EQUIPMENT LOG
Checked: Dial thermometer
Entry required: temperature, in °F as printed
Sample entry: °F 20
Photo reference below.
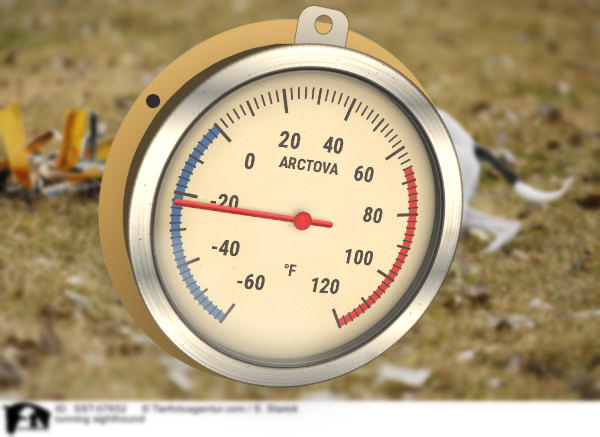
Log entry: °F -22
